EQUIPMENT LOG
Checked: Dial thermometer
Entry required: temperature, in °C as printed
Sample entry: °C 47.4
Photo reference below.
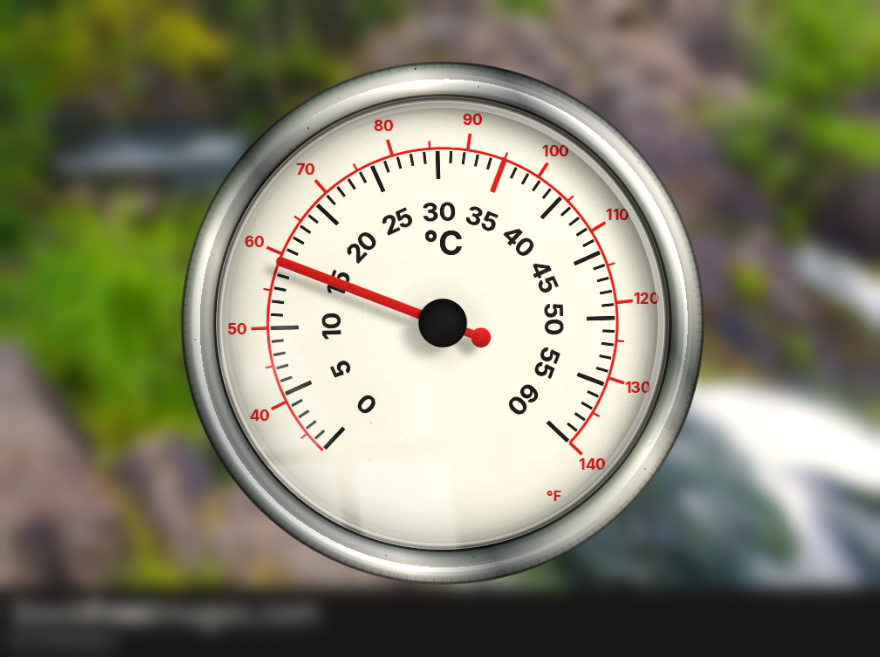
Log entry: °C 15
